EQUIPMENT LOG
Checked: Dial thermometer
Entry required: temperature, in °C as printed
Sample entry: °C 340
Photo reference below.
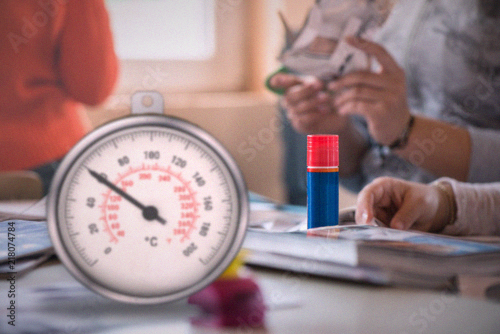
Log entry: °C 60
